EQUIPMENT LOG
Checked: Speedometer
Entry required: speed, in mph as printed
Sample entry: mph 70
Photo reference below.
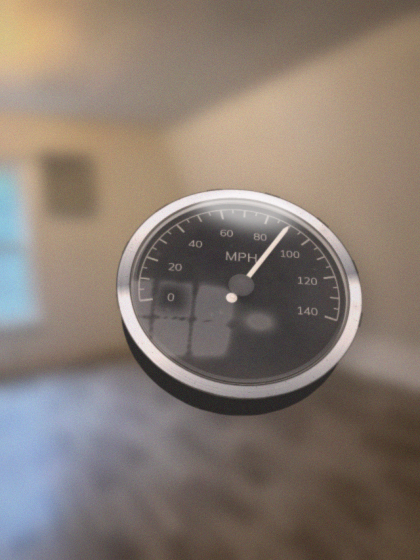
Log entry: mph 90
